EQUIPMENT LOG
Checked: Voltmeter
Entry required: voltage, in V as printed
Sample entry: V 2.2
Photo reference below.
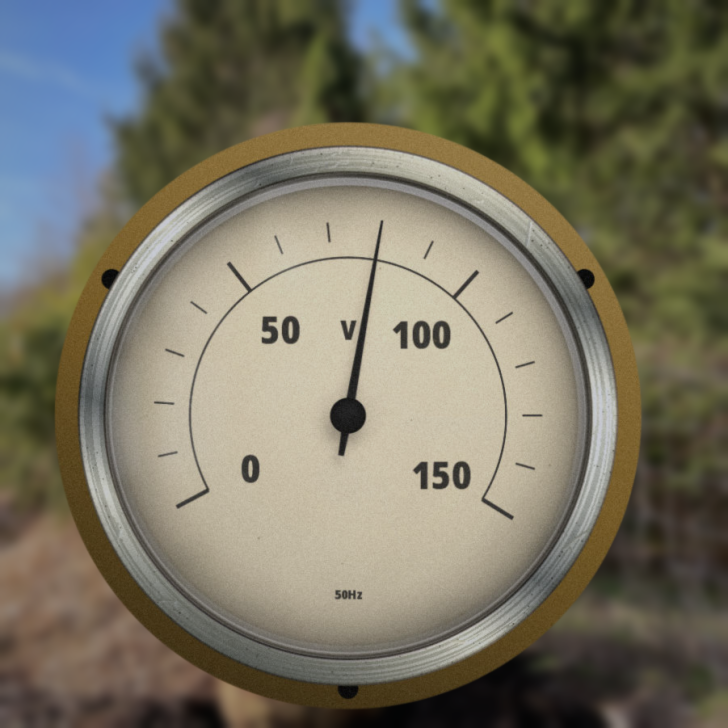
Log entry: V 80
